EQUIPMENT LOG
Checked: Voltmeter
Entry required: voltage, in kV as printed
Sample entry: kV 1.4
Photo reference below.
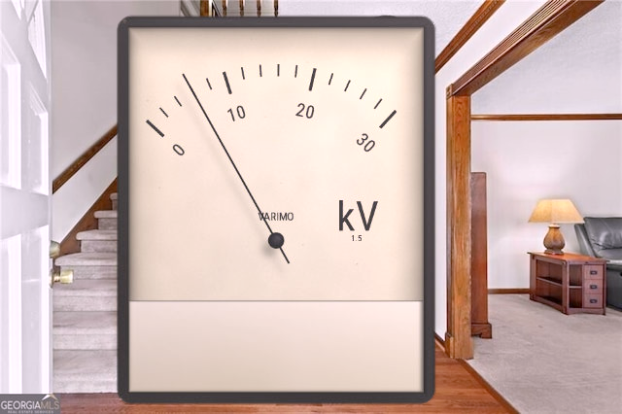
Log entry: kV 6
